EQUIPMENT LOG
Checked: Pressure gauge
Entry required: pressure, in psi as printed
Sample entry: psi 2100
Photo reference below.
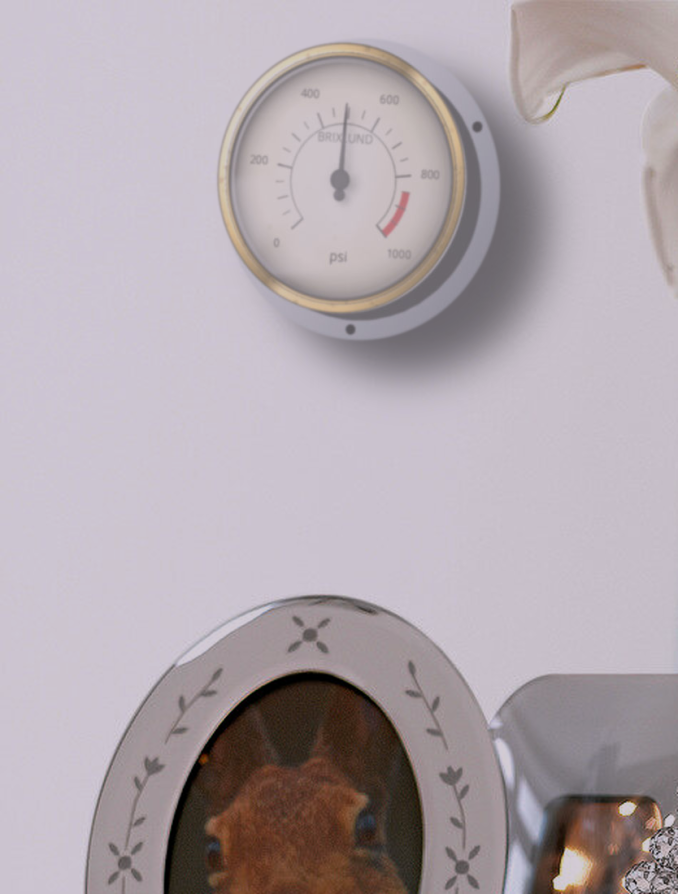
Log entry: psi 500
